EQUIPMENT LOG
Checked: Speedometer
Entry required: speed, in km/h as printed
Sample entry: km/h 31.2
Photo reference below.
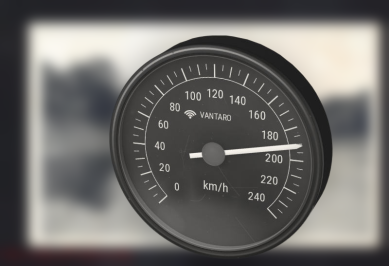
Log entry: km/h 190
